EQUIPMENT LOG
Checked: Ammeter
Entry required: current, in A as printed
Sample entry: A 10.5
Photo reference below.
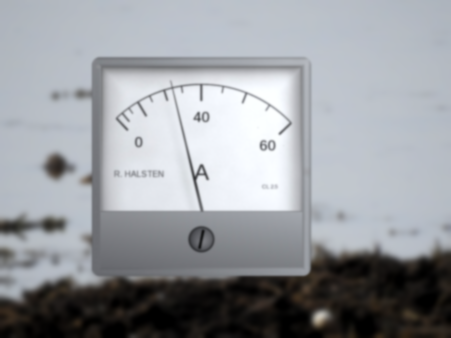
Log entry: A 32.5
